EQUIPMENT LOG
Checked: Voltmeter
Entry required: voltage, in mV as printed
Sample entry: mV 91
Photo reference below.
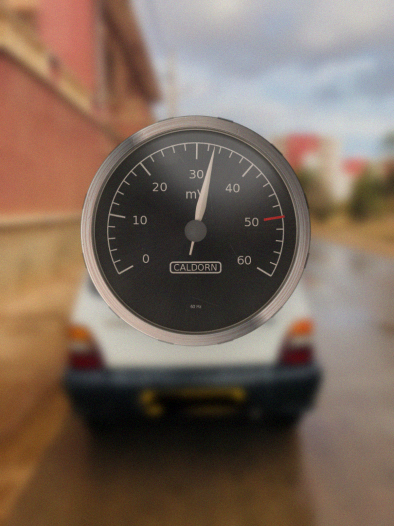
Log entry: mV 33
